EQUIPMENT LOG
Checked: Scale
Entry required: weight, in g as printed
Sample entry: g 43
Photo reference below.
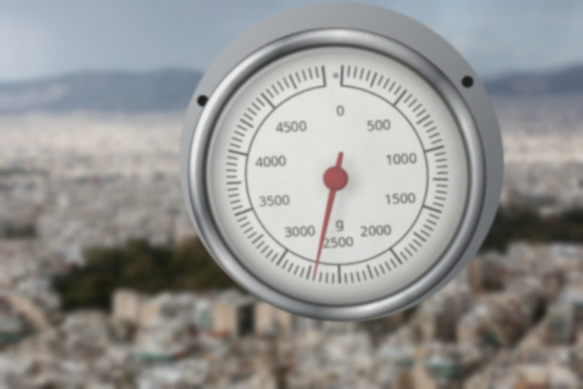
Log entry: g 2700
